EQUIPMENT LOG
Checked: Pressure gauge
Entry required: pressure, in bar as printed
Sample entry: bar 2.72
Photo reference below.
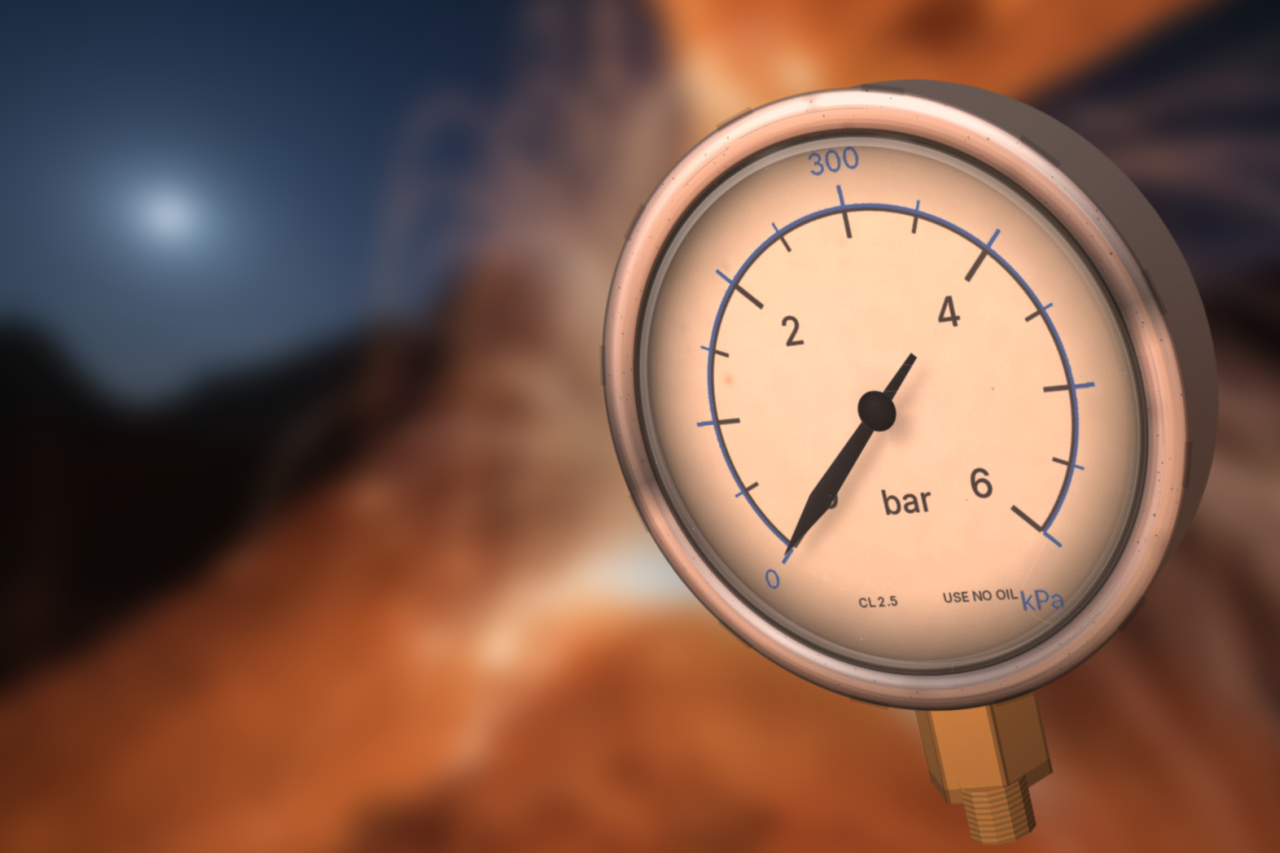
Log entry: bar 0
